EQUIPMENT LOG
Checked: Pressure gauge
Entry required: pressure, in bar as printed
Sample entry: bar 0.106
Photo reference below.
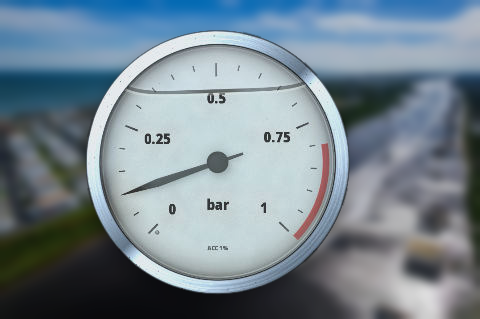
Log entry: bar 0.1
